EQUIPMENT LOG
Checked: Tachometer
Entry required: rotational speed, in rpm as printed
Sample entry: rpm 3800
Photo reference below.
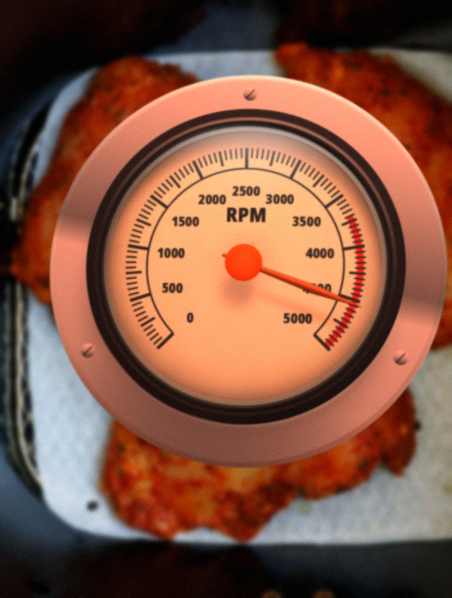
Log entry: rpm 4550
